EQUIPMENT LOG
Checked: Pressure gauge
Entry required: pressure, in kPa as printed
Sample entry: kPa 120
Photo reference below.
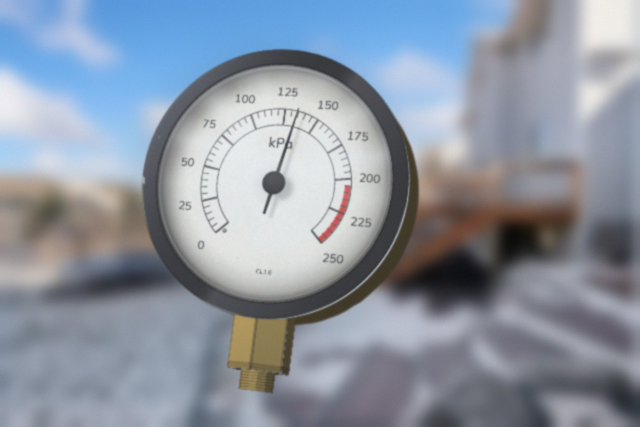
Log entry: kPa 135
